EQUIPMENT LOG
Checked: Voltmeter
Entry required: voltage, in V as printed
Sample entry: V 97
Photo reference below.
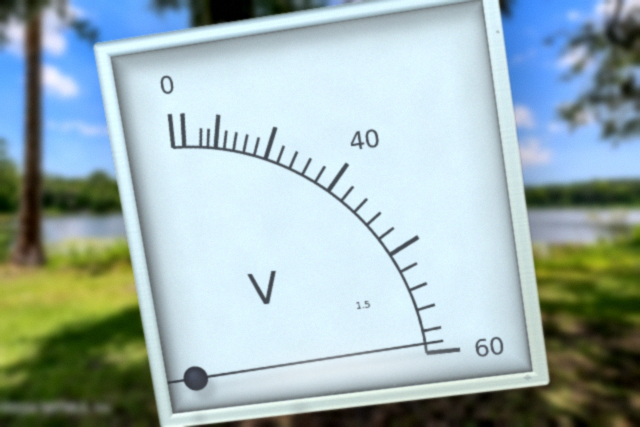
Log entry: V 59
